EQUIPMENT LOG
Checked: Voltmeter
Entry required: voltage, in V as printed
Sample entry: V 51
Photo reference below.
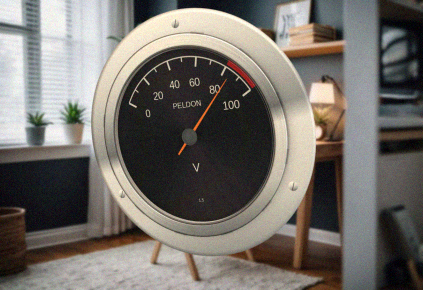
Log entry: V 85
